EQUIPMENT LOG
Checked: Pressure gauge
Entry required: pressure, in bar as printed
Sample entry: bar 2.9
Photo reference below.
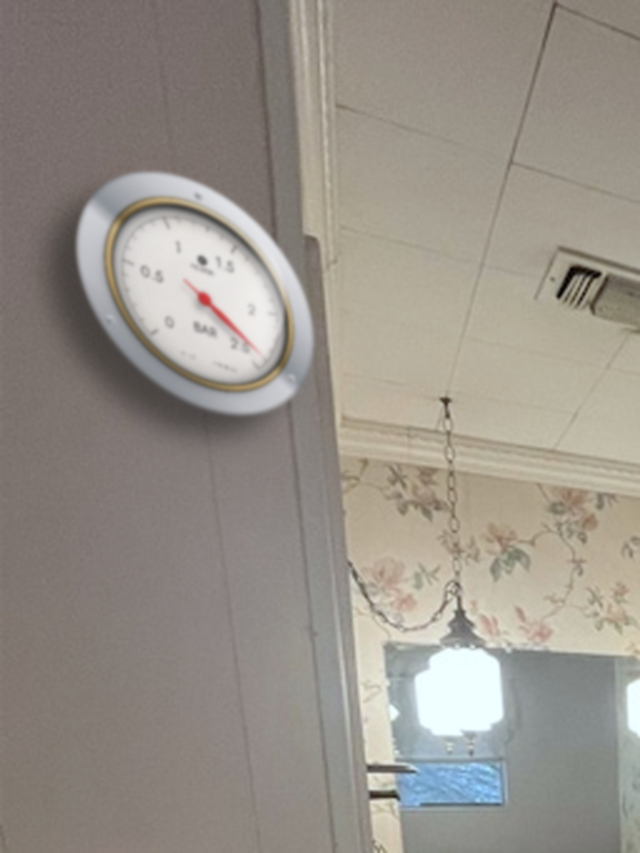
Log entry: bar 2.4
